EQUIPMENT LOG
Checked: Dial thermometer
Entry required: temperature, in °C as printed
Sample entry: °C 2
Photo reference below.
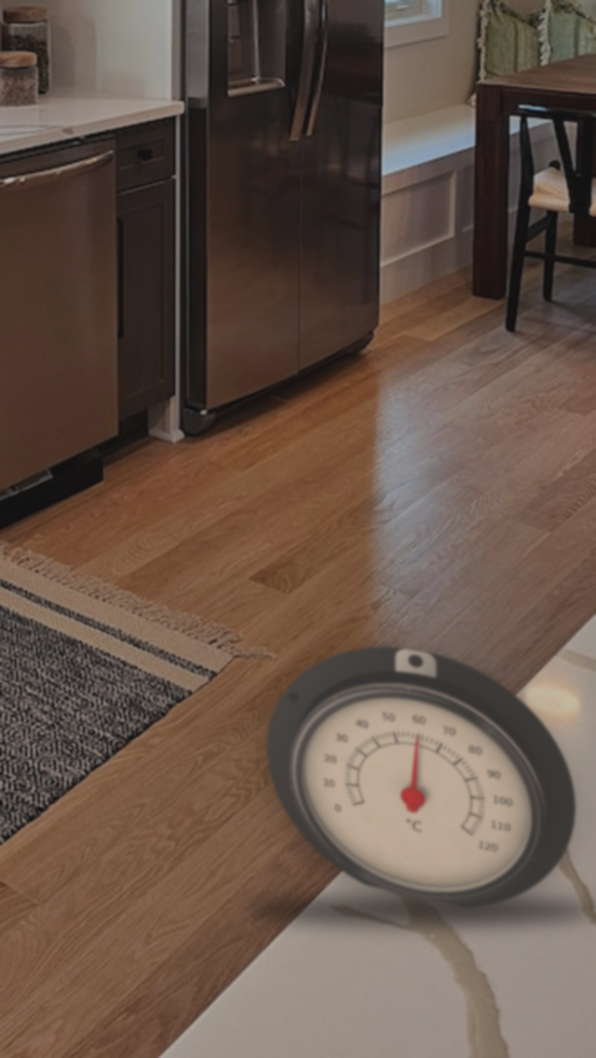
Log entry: °C 60
